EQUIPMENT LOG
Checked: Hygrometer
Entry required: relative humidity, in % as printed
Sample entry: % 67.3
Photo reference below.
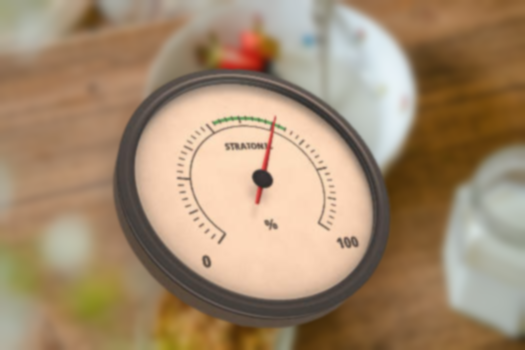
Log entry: % 60
